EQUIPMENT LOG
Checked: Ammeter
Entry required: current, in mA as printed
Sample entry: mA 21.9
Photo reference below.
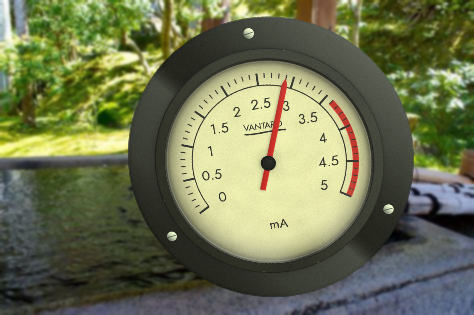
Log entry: mA 2.9
